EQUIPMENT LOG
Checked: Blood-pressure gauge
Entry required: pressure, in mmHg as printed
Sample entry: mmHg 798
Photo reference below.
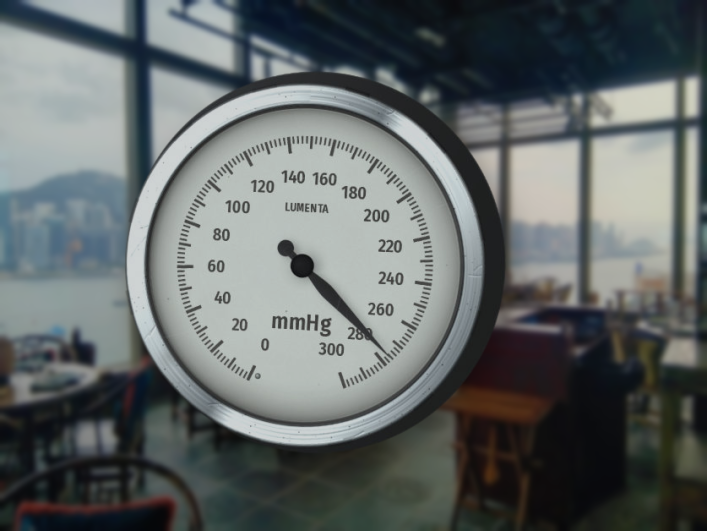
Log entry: mmHg 276
